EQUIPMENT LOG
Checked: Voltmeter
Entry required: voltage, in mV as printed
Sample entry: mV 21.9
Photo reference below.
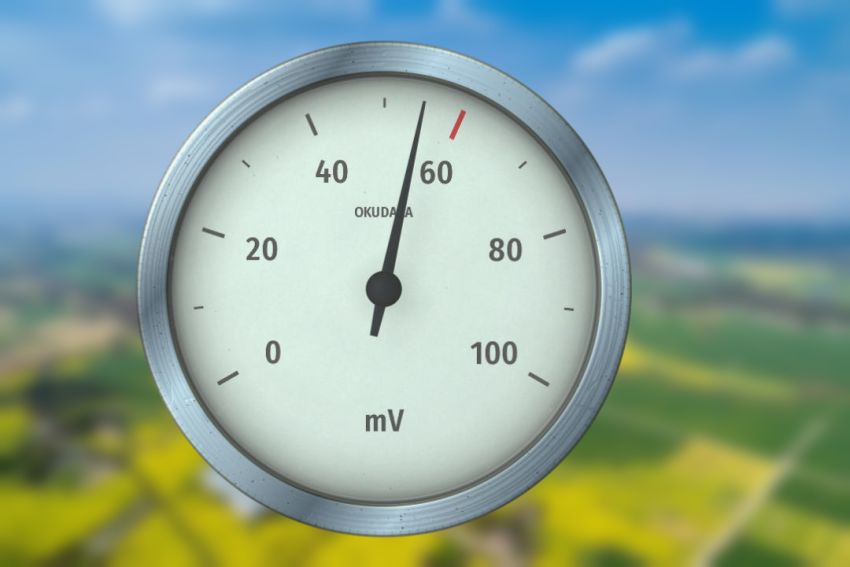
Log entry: mV 55
